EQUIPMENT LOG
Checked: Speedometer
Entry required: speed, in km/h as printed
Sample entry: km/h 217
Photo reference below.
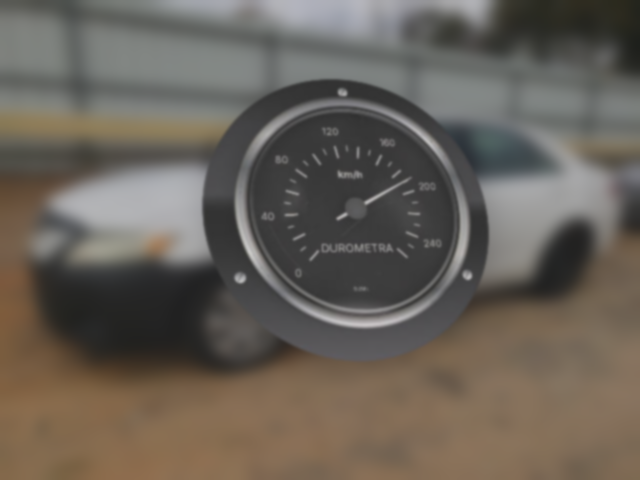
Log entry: km/h 190
